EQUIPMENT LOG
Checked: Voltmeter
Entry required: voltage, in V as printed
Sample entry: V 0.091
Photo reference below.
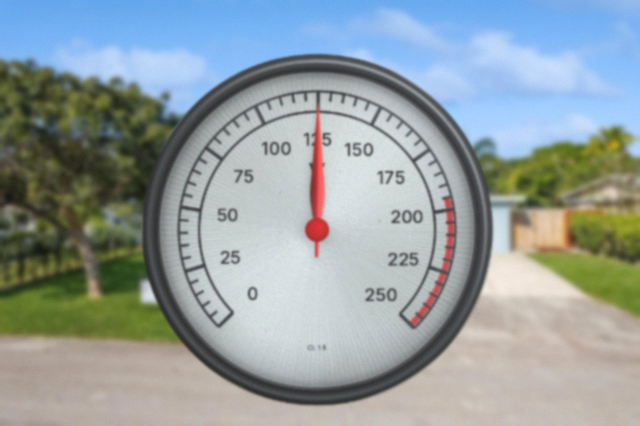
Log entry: V 125
